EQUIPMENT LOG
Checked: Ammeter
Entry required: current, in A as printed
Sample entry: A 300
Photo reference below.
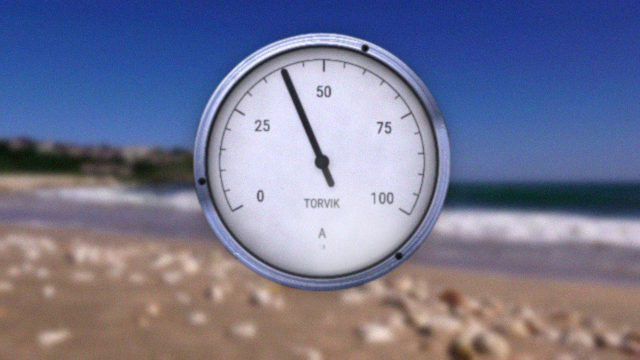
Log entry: A 40
